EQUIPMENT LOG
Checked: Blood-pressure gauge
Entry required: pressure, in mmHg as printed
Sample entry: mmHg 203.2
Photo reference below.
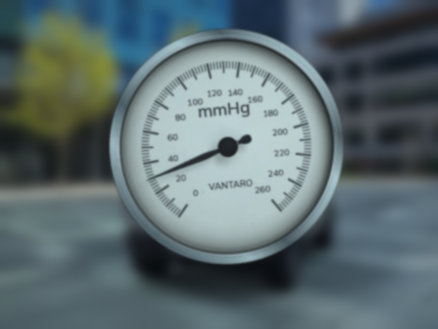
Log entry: mmHg 30
